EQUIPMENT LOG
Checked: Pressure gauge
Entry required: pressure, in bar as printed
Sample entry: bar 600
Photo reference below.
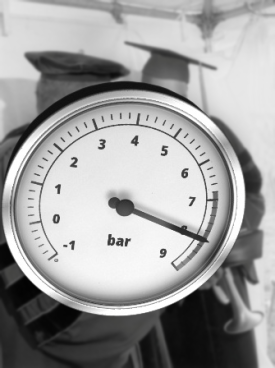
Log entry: bar 8
